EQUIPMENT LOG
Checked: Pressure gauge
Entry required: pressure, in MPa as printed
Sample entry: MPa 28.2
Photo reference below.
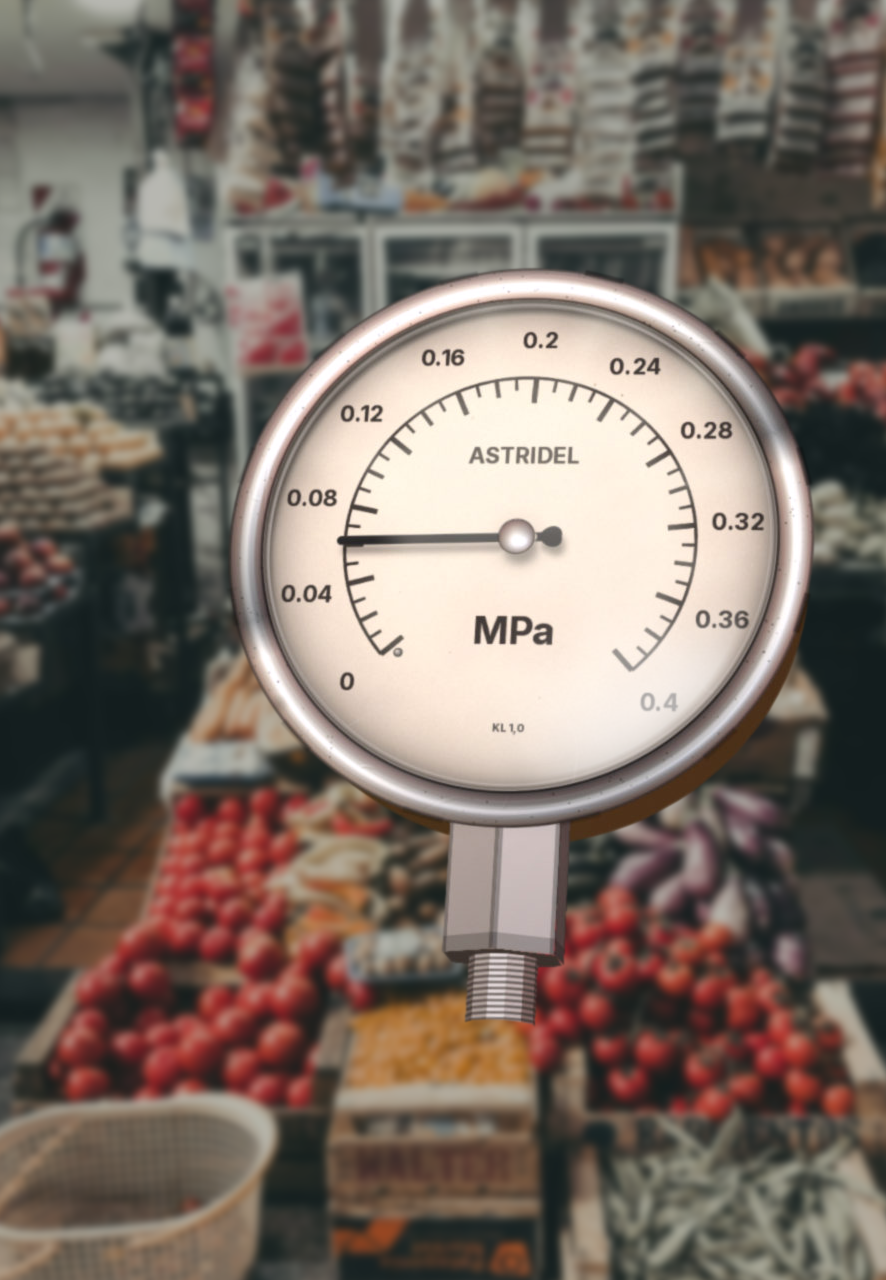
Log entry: MPa 0.06
